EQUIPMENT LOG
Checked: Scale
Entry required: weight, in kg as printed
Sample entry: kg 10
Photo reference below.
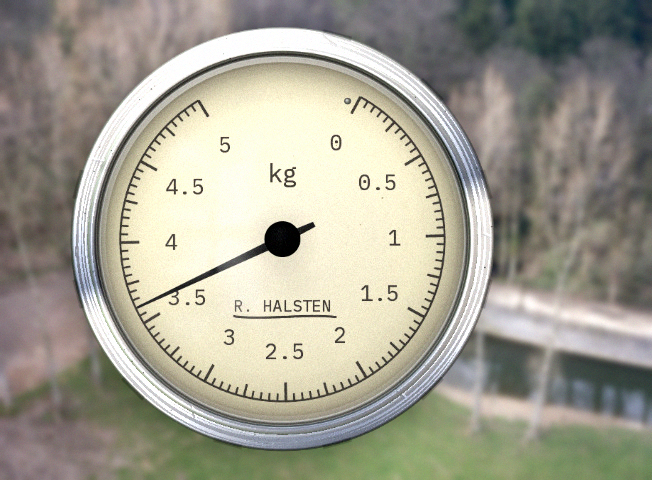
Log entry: kg 3.6
